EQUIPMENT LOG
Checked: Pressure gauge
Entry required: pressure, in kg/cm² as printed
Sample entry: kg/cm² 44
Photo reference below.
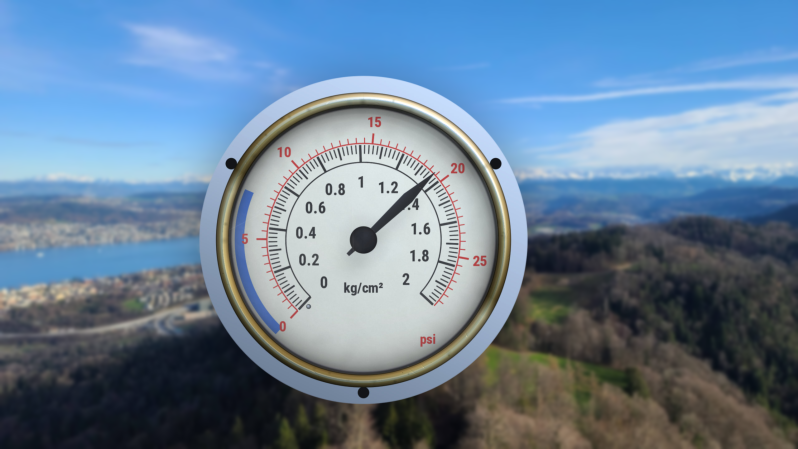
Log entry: kg/cm² 1.36
